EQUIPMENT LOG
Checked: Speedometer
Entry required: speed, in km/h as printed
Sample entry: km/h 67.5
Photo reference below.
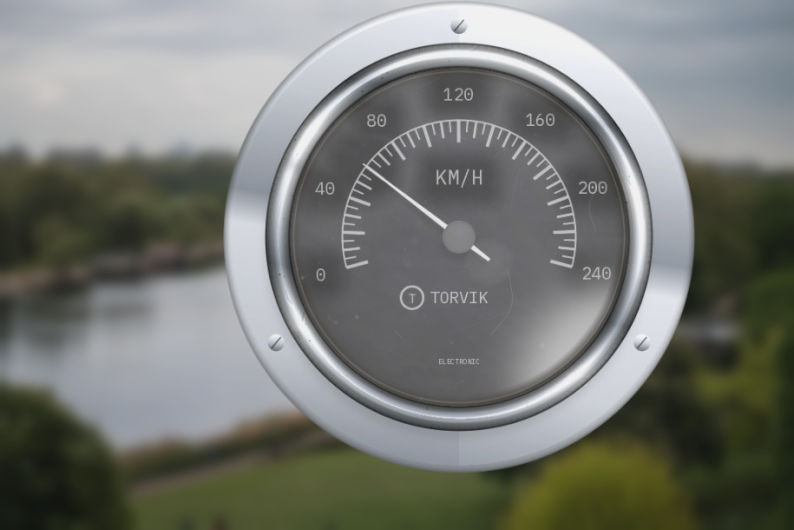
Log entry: km/h 60
